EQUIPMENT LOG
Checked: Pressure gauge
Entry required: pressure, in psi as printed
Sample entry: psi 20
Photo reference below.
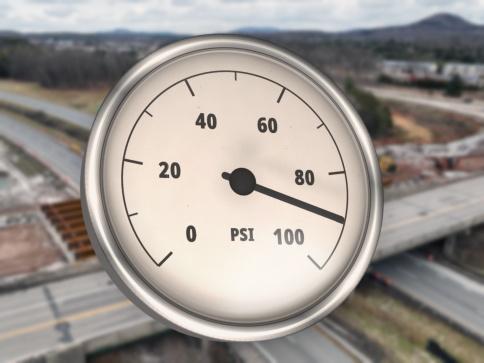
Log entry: psi 90
